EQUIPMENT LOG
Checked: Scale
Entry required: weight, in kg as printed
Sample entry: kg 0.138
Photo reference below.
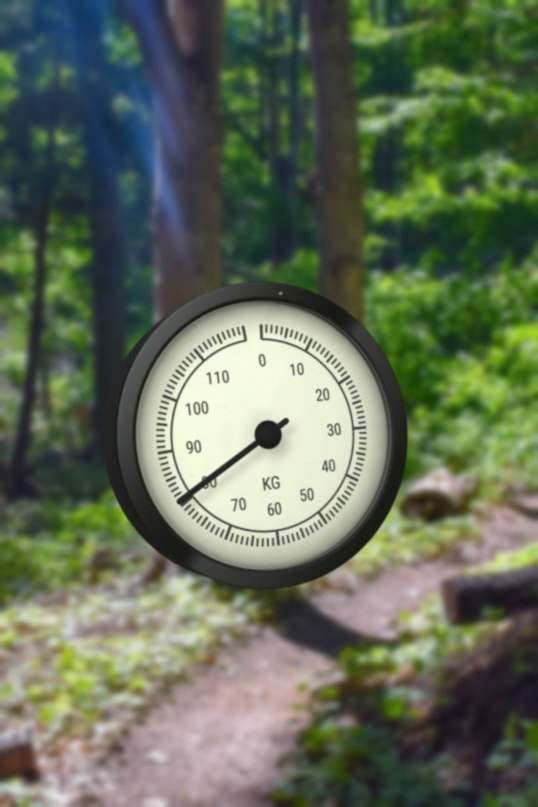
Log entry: kg 81
